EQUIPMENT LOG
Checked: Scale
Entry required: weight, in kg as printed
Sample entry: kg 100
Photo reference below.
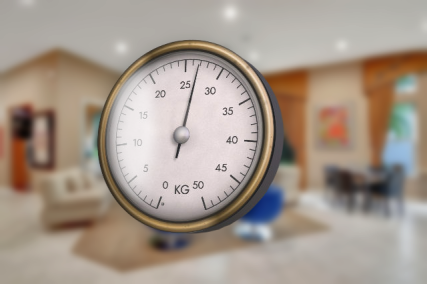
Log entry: kg 27
